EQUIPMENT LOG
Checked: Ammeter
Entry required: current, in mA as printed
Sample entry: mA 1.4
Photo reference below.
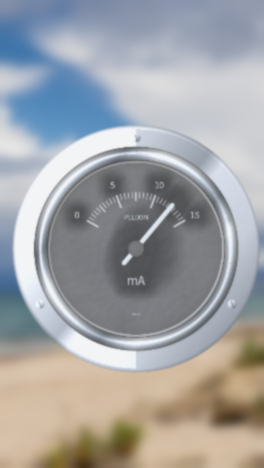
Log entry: mA 12.5
